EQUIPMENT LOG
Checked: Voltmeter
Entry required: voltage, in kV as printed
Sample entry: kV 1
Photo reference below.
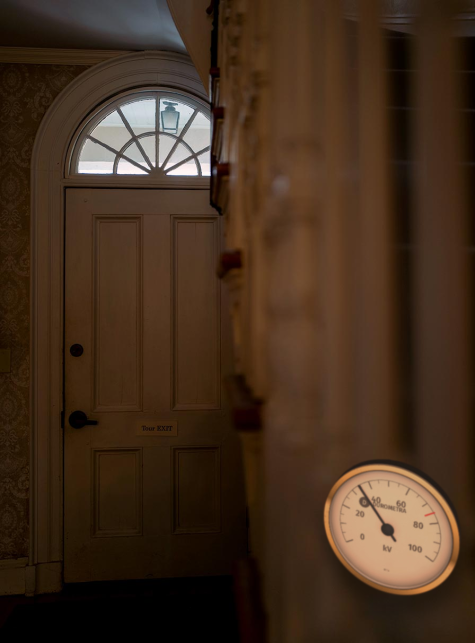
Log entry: kV 35
